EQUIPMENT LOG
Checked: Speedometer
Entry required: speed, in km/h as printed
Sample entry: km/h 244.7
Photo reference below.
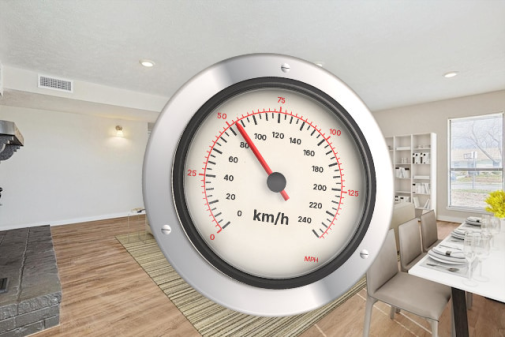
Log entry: km/h 85
